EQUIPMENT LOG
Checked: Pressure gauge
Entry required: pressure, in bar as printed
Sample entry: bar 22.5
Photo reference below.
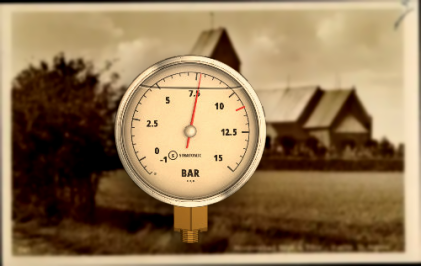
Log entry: bar 7.75
